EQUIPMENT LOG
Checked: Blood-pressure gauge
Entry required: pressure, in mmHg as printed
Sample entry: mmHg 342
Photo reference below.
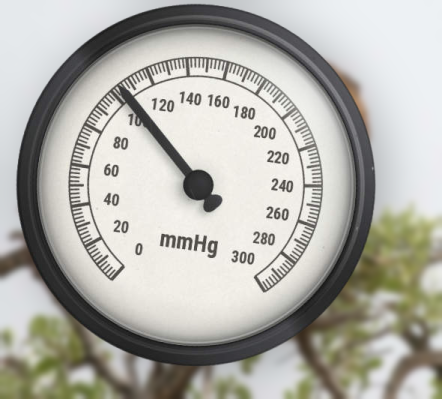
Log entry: mmHg 104
